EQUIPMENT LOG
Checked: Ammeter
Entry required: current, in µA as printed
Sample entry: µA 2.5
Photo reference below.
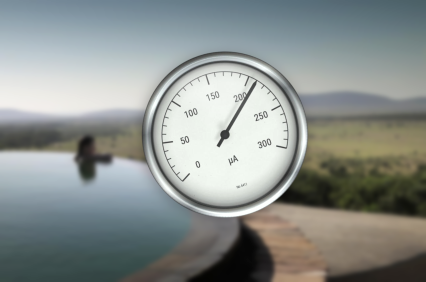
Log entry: µA 210
